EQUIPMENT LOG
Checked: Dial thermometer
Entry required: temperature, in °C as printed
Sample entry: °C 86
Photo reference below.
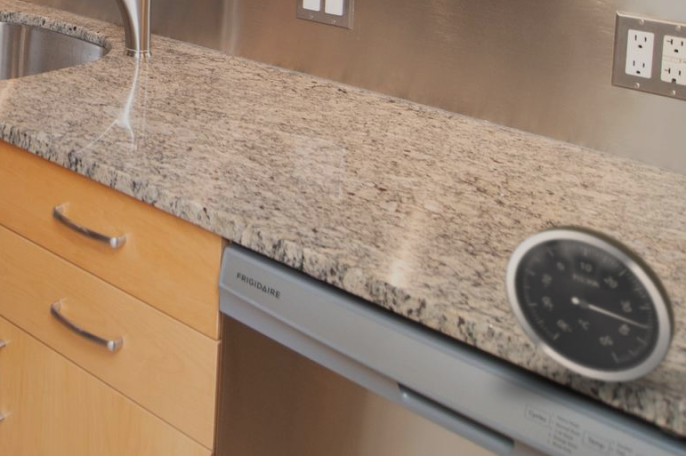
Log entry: °C 35
